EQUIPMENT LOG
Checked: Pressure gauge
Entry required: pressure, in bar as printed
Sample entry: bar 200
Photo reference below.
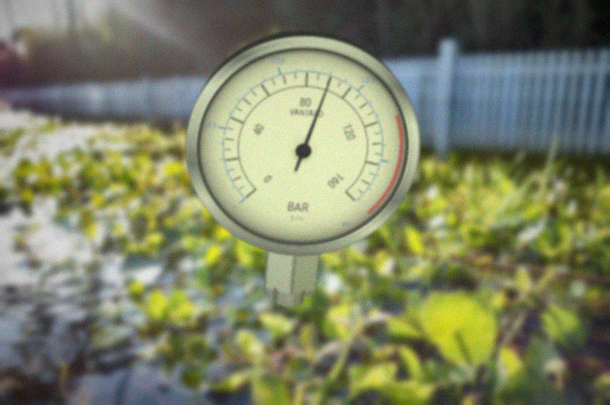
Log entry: bar 90
